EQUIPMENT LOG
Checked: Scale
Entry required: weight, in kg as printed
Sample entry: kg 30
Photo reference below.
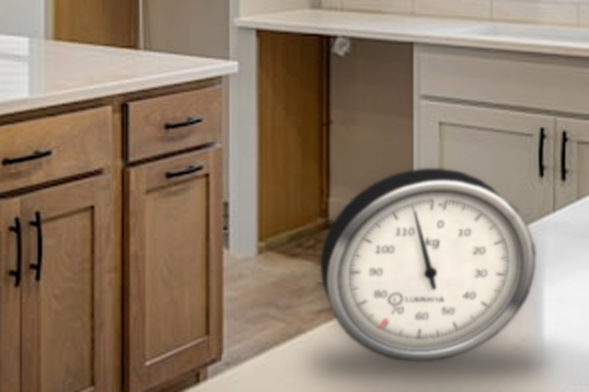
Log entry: kg 115
